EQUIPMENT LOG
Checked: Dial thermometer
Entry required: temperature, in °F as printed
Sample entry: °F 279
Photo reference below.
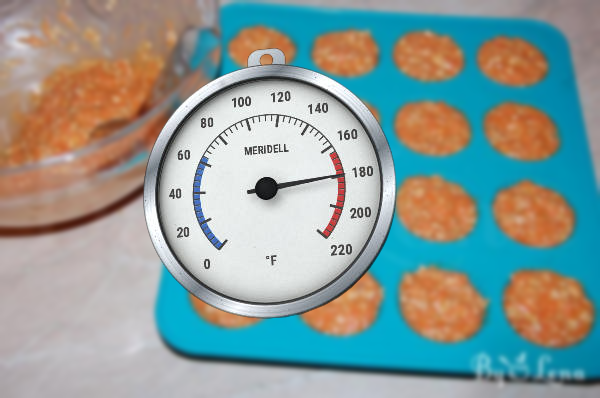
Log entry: °F 180
